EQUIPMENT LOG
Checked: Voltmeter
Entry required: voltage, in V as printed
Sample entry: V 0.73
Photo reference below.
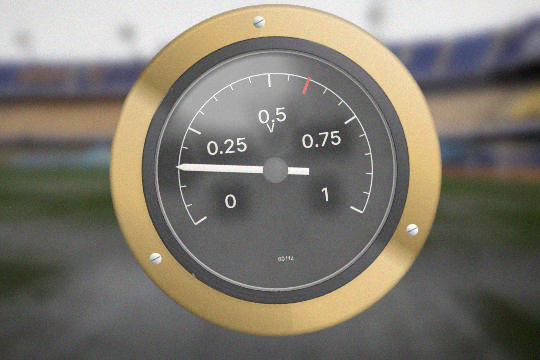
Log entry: V 0.15
